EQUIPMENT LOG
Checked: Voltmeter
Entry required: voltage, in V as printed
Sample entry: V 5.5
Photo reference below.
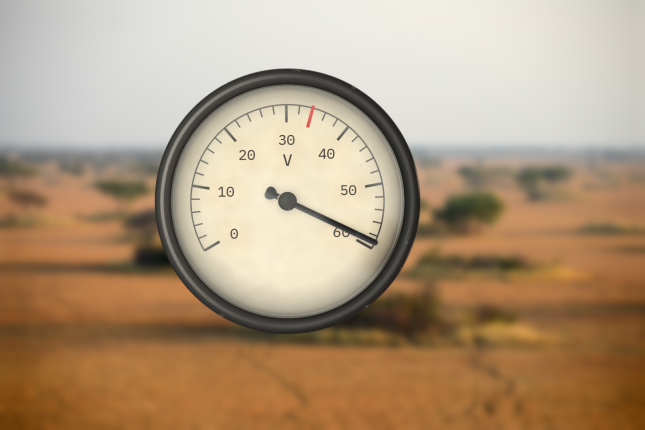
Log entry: V 59
